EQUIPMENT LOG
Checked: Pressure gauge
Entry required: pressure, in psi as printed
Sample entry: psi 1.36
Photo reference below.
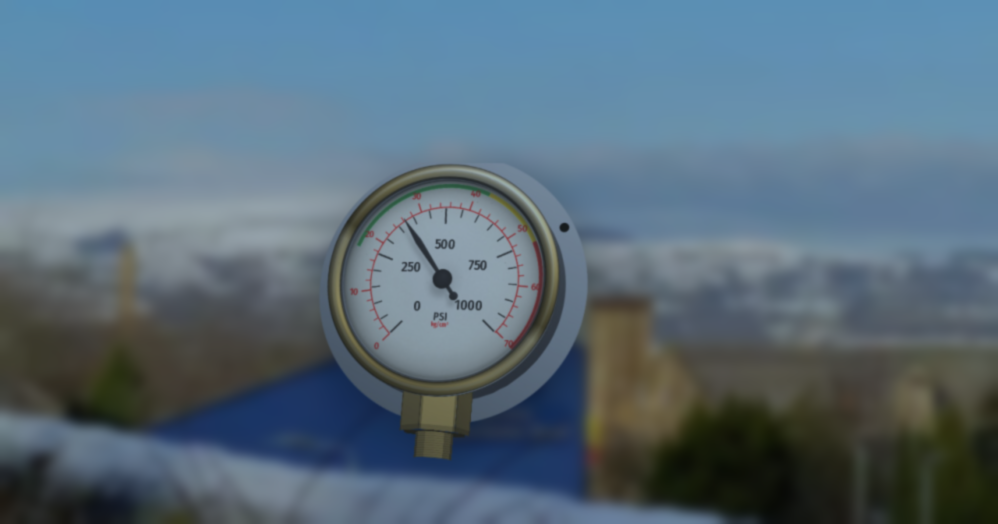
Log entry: psi 375
